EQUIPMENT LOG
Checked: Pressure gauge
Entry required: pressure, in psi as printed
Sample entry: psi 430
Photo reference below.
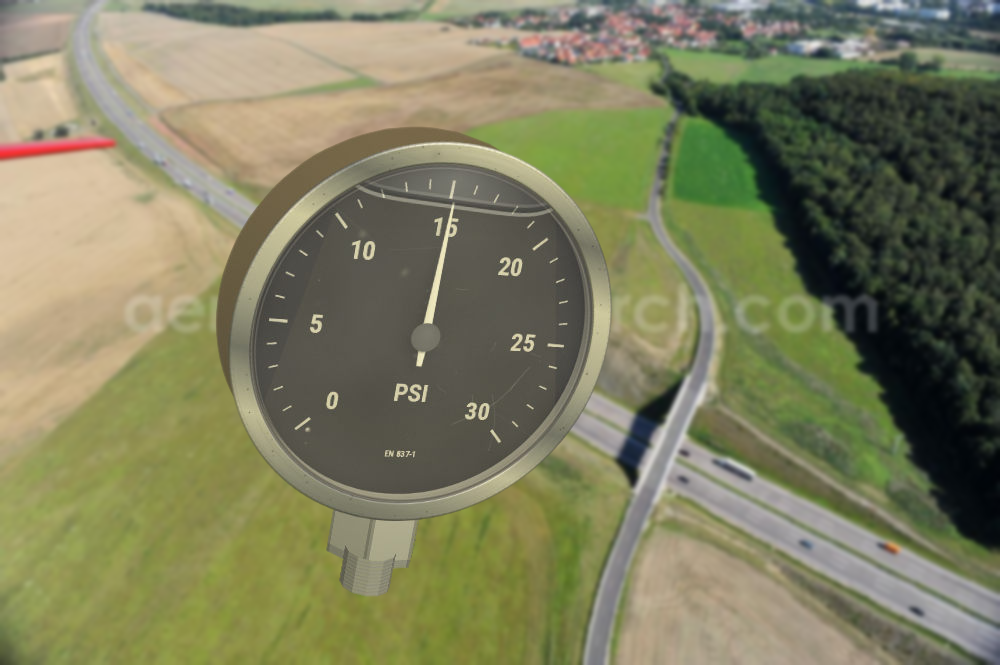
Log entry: psi 15
